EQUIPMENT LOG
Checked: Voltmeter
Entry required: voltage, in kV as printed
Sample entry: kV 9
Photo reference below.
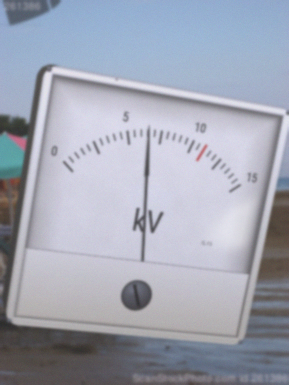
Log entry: kV 6.5
